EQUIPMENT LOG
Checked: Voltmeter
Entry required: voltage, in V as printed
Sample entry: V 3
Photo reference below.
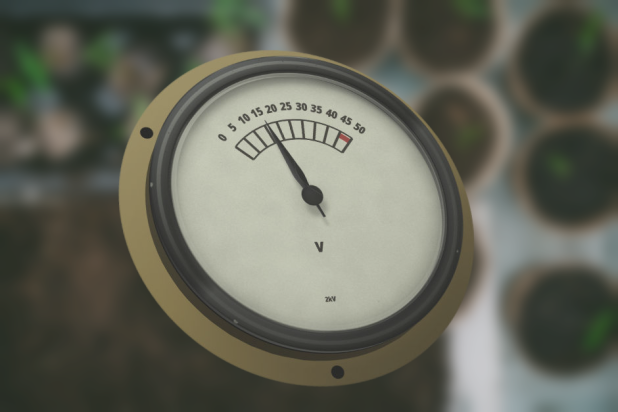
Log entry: V 15
